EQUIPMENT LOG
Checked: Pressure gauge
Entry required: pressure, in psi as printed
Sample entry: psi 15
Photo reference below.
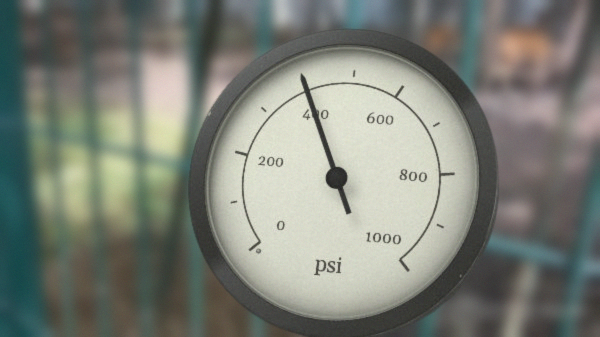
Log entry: psi 400
